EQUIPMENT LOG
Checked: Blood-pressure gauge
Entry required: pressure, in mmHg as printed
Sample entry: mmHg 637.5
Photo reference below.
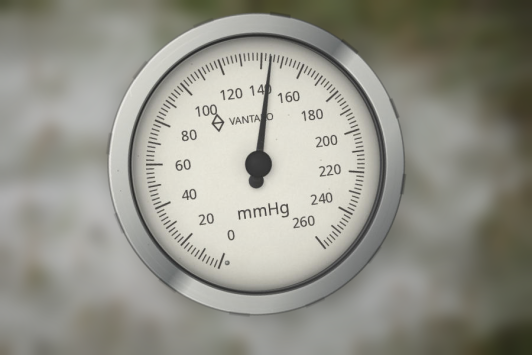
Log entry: mmHg 144
